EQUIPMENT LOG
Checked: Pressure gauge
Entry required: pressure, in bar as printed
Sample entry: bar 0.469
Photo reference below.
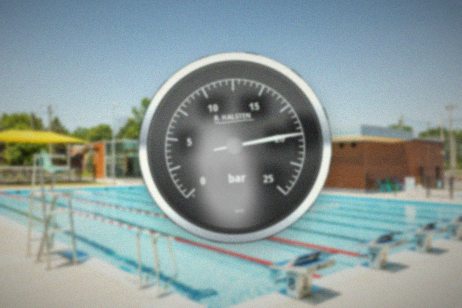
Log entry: bar 20
